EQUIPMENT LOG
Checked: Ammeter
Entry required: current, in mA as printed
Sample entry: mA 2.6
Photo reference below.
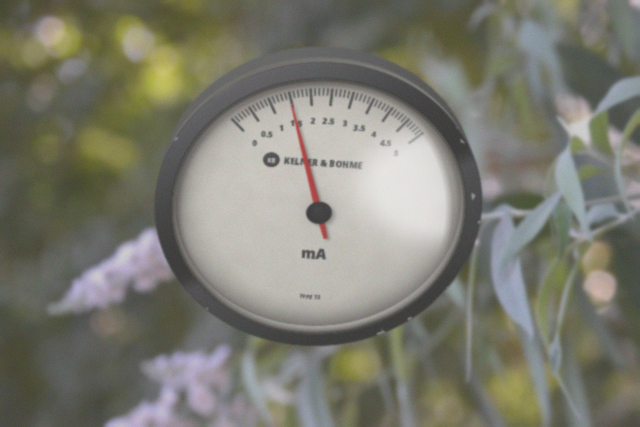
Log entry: mA 1.5
